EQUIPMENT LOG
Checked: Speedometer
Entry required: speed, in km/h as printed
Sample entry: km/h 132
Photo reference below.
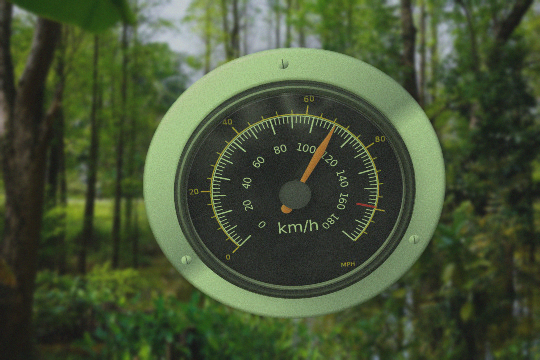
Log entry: km/h 110
